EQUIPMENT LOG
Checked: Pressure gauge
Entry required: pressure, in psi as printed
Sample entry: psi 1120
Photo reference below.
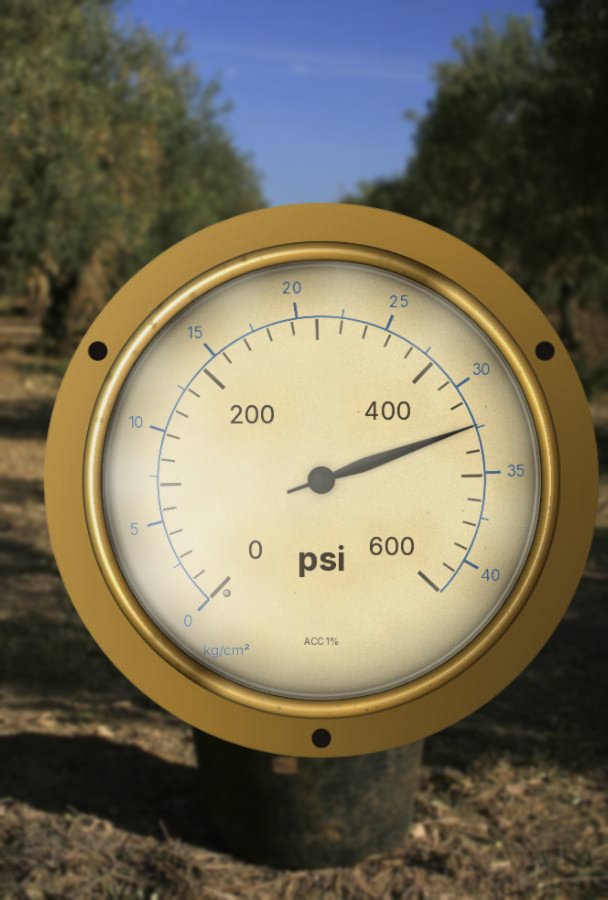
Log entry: psi 460
